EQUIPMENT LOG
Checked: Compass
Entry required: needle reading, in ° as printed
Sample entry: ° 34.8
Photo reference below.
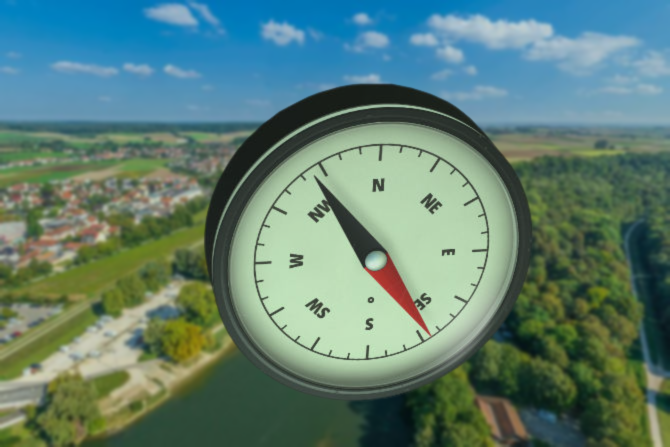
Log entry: ° 145
